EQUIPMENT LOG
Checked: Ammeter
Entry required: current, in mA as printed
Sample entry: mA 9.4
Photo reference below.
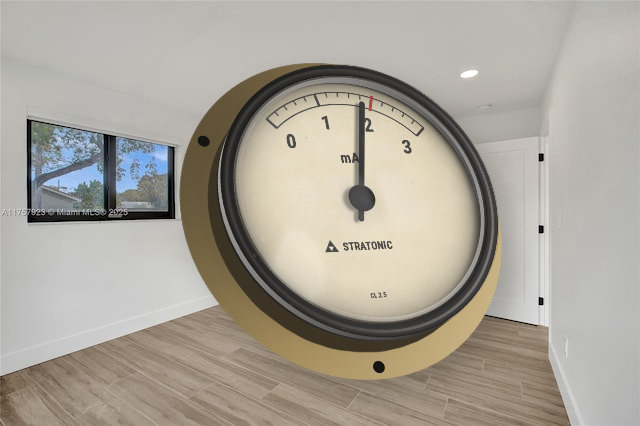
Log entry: mA 1.8
